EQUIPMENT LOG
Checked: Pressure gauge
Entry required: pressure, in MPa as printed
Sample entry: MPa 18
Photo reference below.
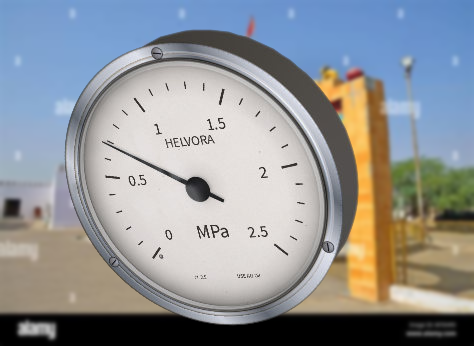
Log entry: MPa 0.7
